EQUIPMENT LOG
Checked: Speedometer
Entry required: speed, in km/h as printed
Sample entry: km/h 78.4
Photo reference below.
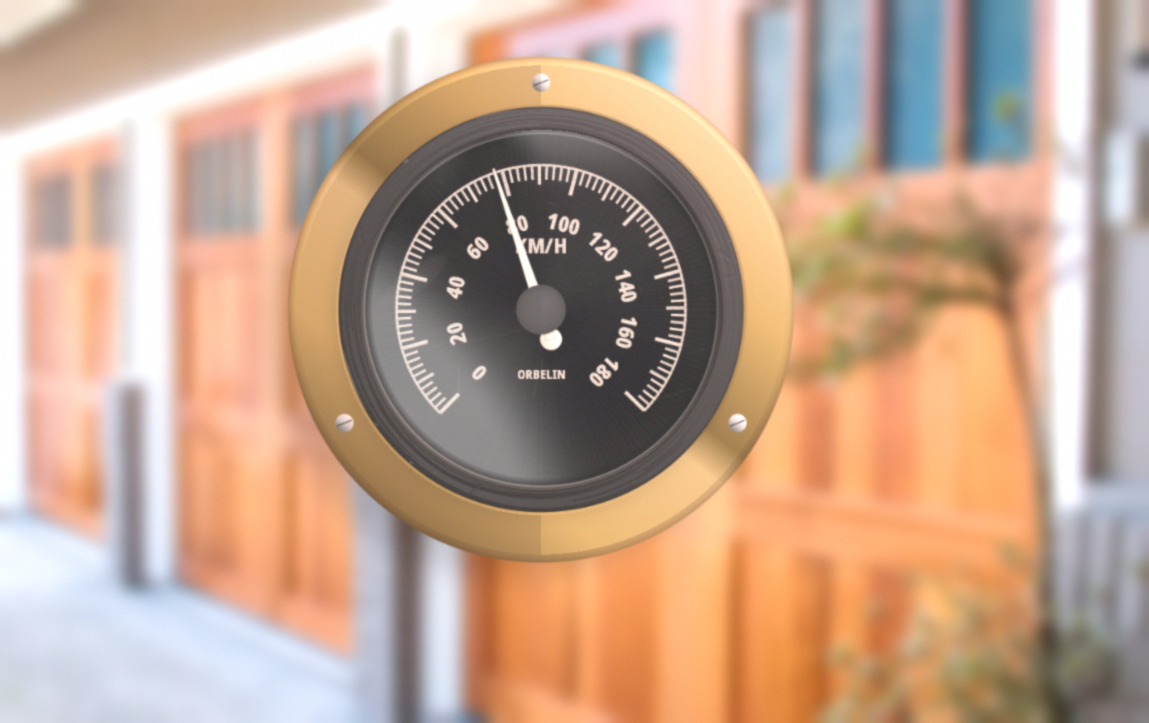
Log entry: km/h 78
